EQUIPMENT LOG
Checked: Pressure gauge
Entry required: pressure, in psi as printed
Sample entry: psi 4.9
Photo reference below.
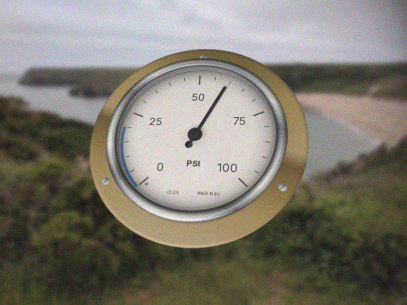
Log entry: psi 60
